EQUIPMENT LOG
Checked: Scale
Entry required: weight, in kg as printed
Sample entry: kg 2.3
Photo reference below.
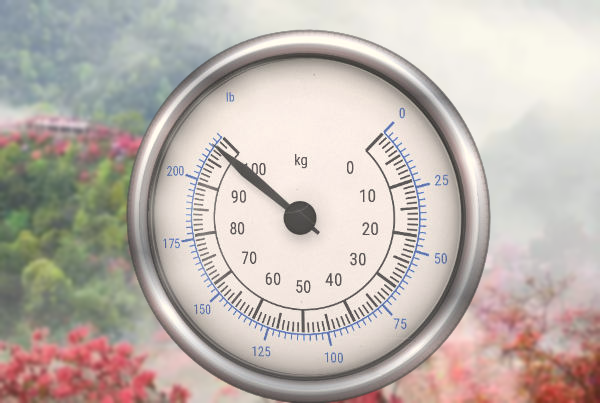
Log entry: kg 98
